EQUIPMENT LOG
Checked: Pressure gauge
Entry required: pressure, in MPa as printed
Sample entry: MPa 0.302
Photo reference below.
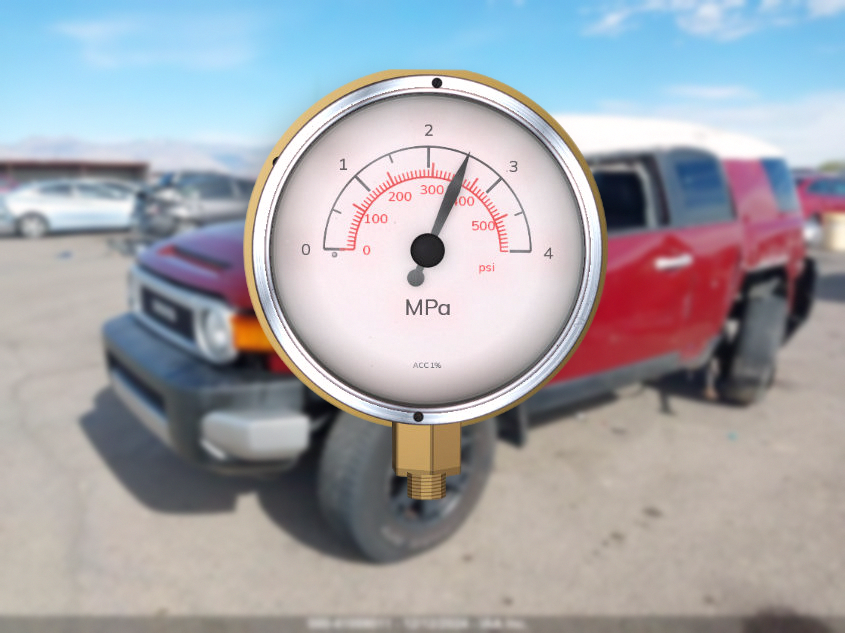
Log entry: MPa 2.5
